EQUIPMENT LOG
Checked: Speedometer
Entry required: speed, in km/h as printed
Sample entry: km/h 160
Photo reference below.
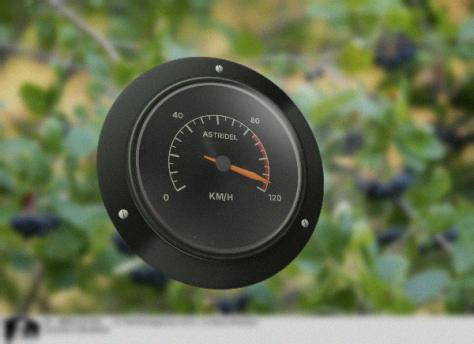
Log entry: km/h 115
